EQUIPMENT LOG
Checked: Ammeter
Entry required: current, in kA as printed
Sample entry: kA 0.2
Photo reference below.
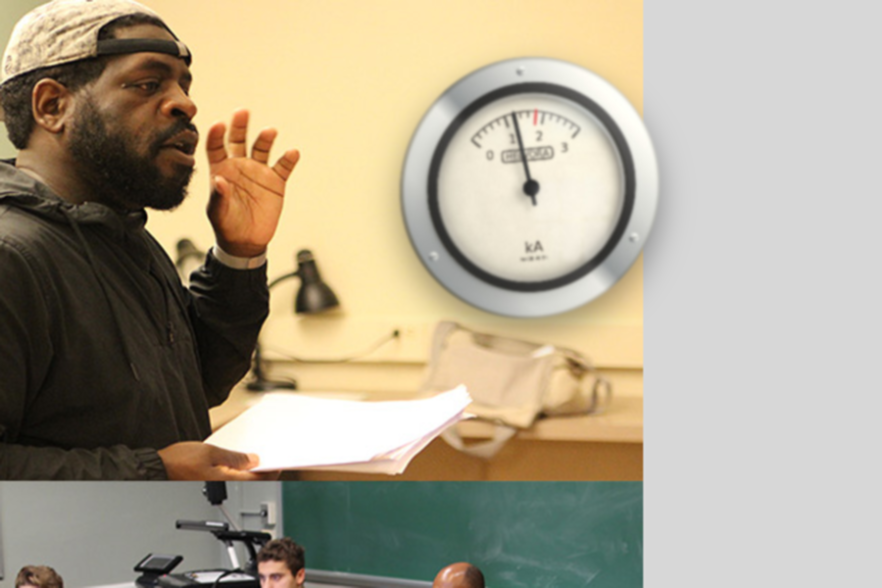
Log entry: kA 1.2
